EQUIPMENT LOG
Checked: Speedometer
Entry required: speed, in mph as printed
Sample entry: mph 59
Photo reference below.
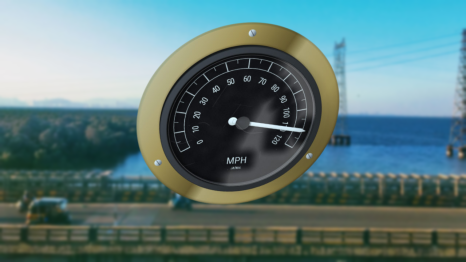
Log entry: mph 110
